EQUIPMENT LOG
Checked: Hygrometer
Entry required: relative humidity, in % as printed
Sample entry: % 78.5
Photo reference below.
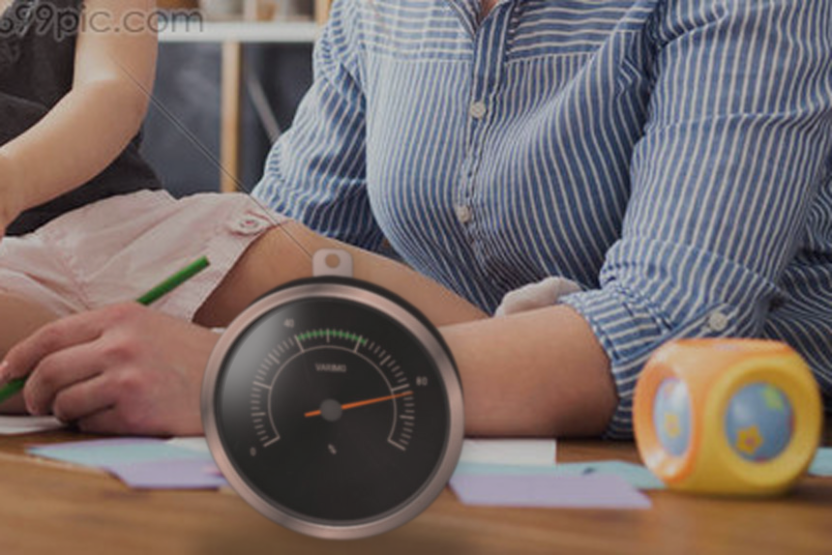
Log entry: % 82
